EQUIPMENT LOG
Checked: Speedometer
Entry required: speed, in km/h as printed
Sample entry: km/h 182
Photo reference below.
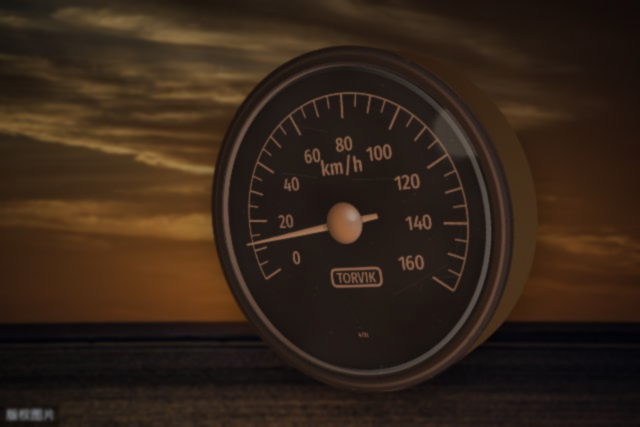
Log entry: km/h 12.5
